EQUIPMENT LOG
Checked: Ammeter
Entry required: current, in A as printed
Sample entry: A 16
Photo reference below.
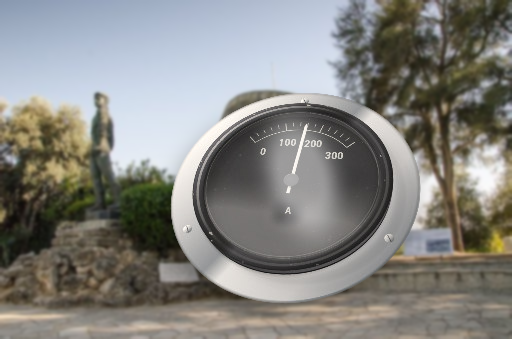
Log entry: A 160
